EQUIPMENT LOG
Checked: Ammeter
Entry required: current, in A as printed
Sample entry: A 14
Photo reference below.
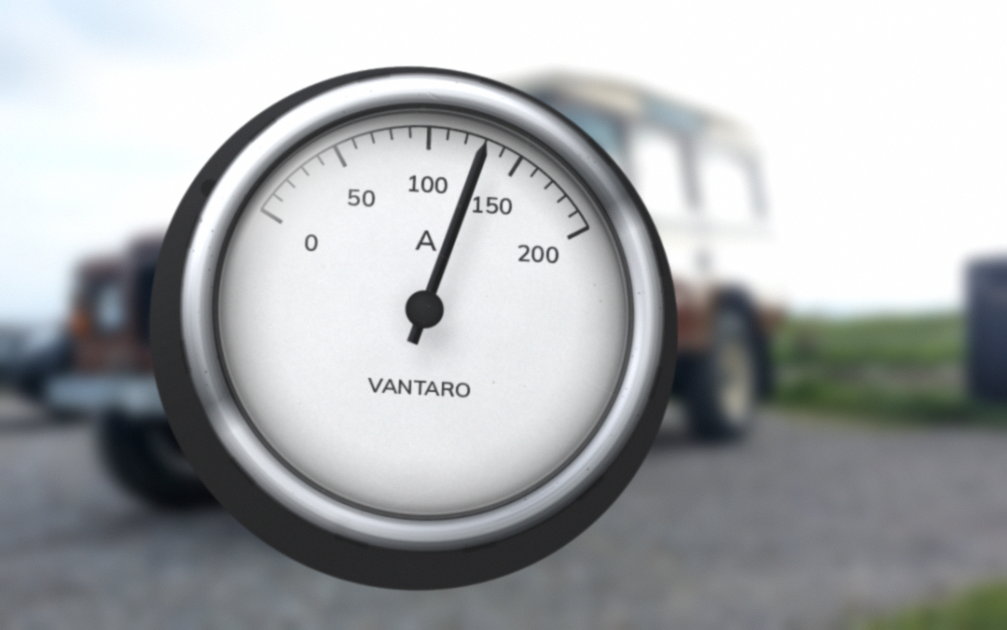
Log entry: A 130
